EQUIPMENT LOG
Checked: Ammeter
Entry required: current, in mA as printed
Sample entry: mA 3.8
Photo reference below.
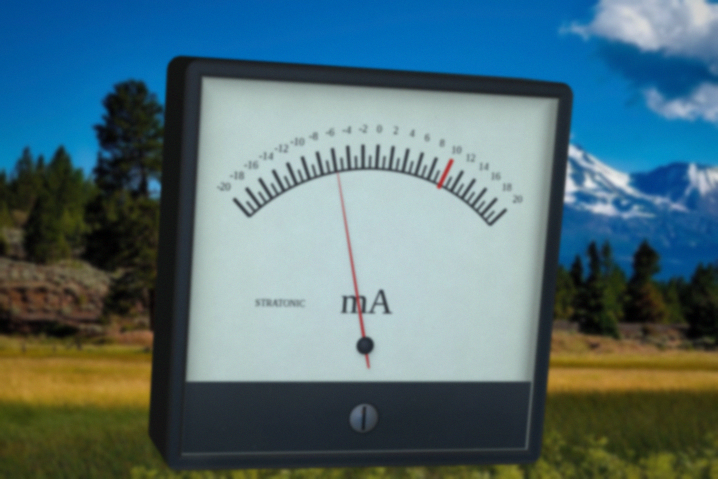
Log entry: mA -6
